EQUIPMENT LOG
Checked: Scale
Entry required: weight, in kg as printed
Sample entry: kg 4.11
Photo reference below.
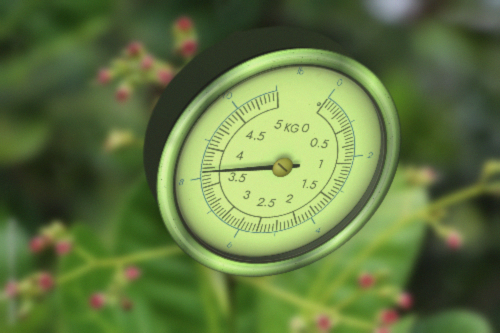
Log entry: kg 3.75
